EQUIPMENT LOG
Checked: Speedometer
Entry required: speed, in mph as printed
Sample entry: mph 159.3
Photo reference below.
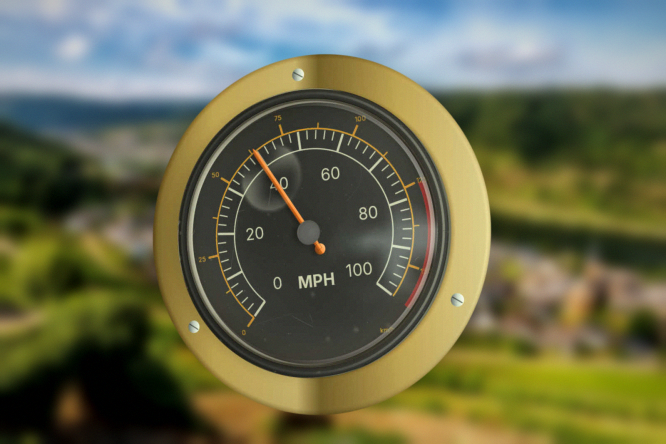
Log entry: mph 40
